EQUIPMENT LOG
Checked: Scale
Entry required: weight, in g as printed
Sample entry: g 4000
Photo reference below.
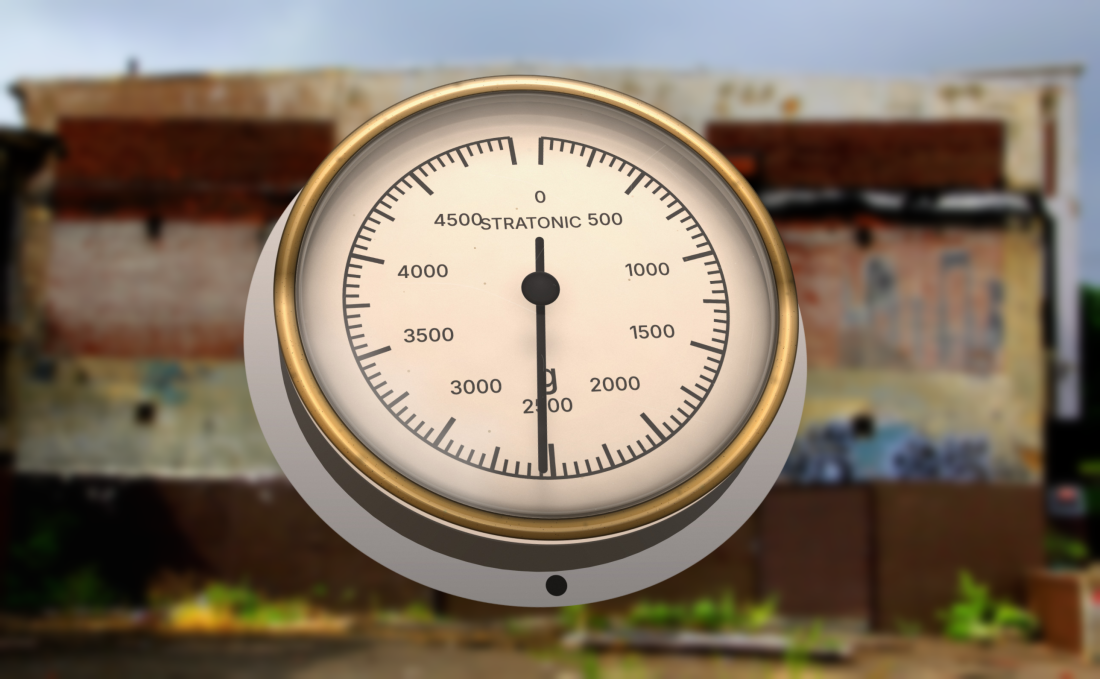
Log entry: g 2550
